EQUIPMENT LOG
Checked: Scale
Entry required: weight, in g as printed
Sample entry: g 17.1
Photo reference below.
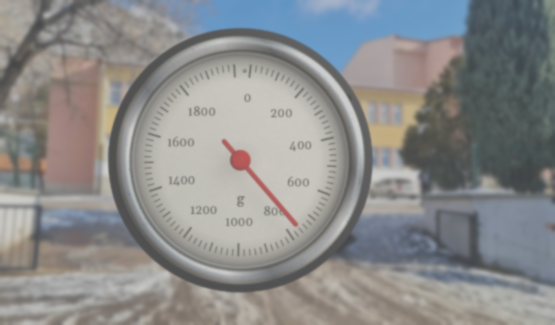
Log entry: g 760
